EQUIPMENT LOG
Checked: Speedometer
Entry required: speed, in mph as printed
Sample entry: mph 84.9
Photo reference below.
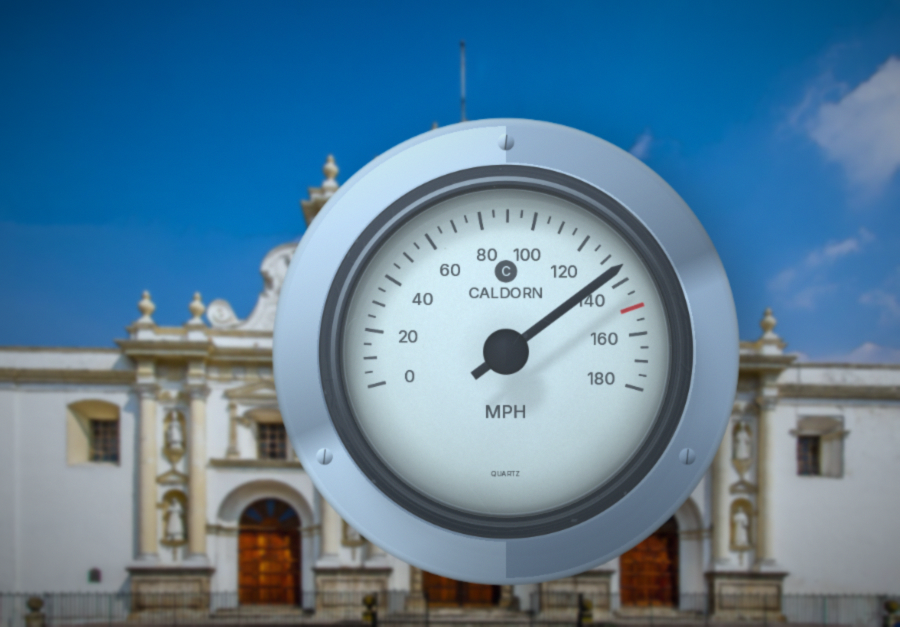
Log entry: mph 135
